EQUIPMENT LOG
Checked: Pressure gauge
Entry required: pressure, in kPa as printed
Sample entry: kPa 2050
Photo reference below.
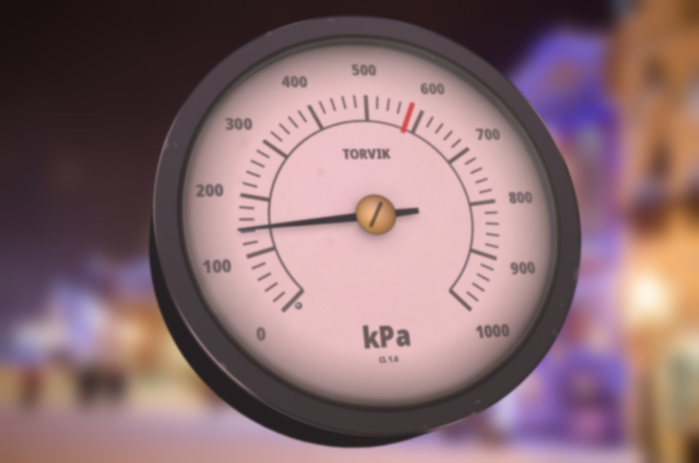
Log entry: kPa 140
